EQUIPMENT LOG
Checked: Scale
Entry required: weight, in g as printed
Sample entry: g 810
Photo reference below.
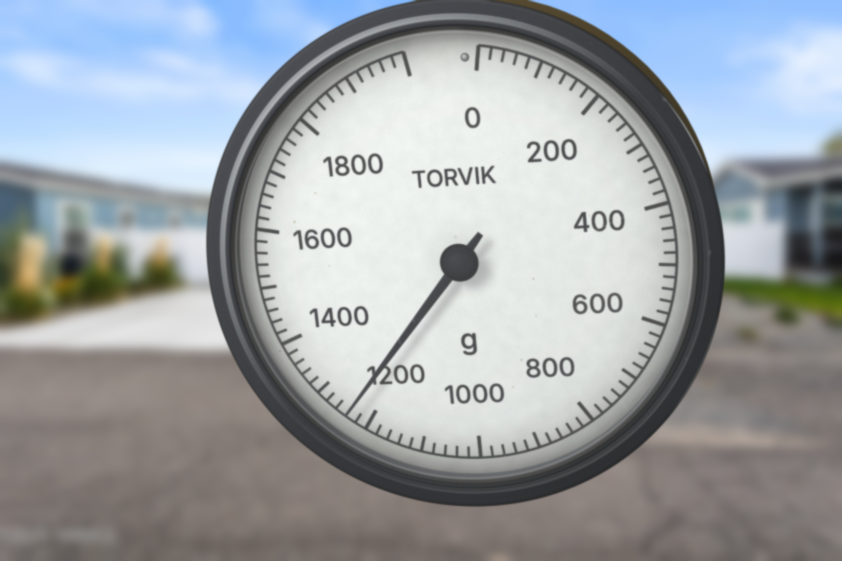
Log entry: g 1240
